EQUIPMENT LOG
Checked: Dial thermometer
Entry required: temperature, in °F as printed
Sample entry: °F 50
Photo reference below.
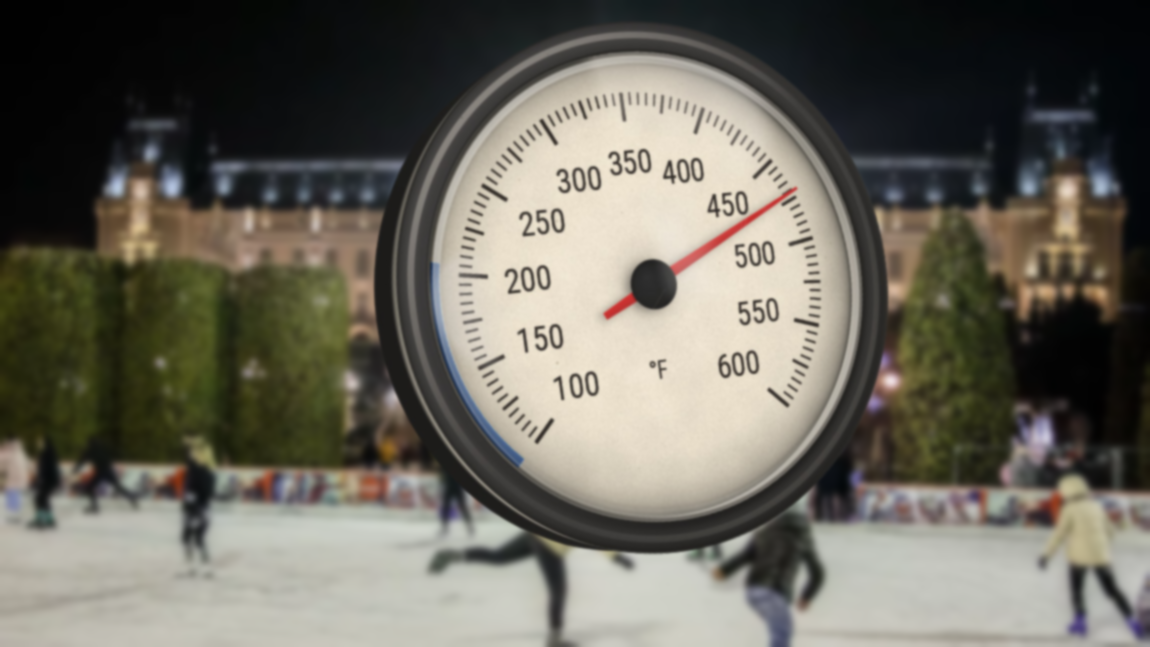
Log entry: °F 470
